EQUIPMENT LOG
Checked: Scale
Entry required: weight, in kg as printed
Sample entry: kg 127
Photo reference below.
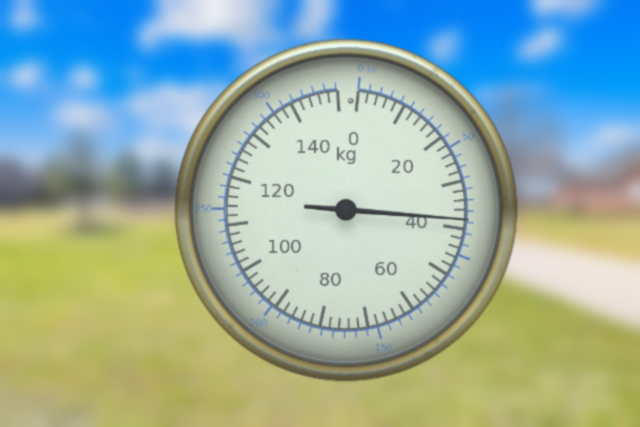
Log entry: kg 38
